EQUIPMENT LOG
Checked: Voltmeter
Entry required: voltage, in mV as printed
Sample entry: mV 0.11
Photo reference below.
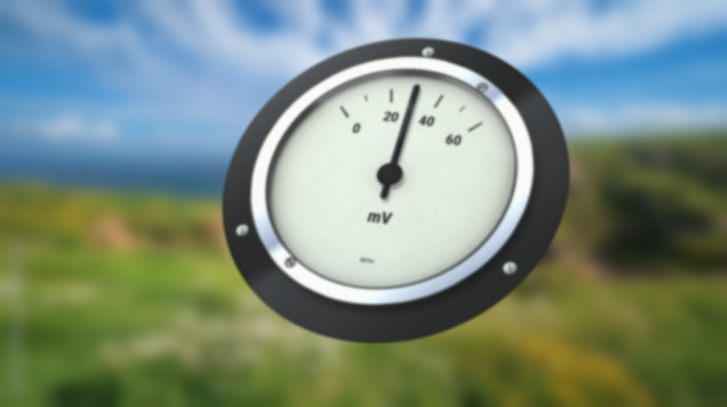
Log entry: mV 30
